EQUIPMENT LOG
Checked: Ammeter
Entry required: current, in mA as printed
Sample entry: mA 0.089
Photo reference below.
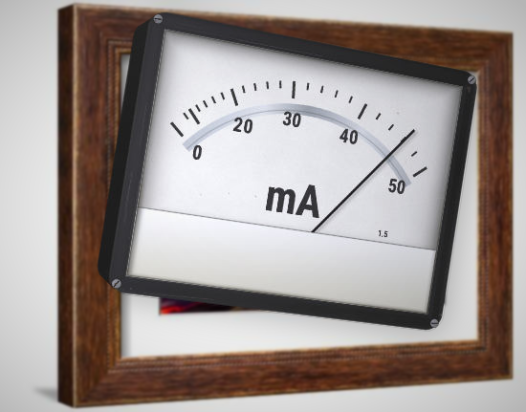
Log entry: mA 46
